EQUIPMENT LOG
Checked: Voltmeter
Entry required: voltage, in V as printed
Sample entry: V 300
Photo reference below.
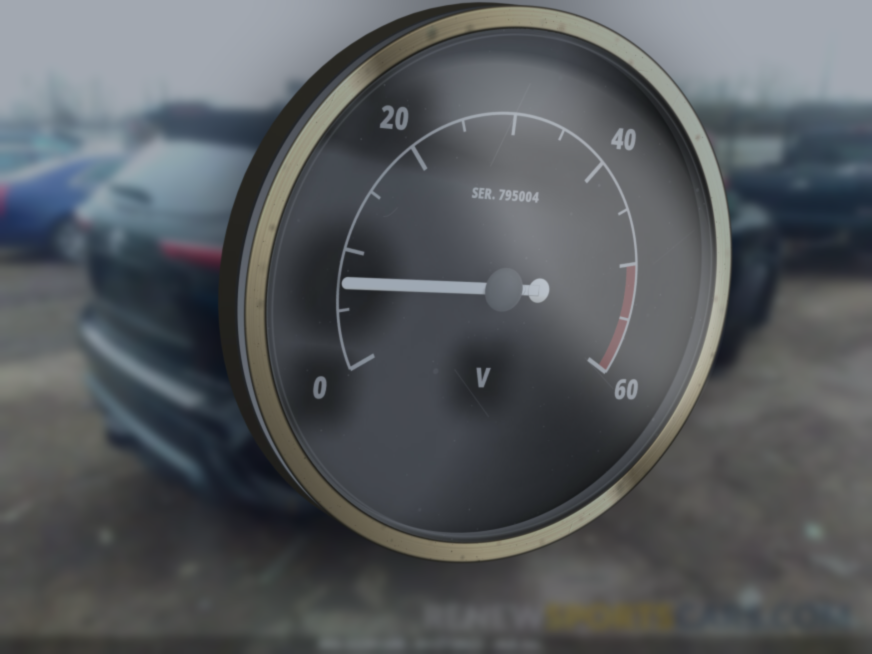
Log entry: V 7.5
